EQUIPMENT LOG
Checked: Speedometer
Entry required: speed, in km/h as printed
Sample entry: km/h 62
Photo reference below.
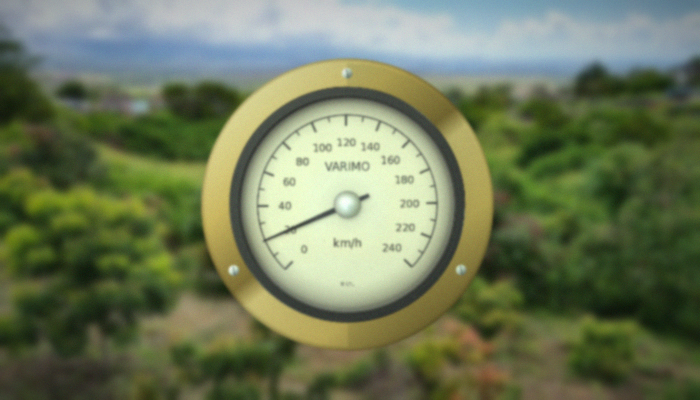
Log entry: km/h 20
